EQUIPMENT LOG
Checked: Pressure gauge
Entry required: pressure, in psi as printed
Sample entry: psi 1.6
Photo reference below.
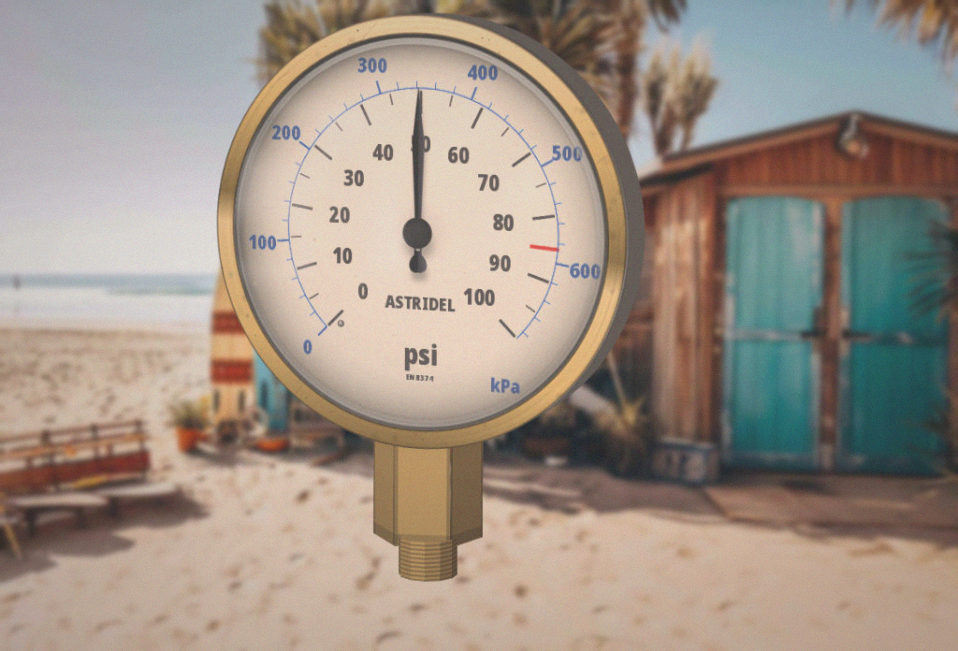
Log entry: psi 50
